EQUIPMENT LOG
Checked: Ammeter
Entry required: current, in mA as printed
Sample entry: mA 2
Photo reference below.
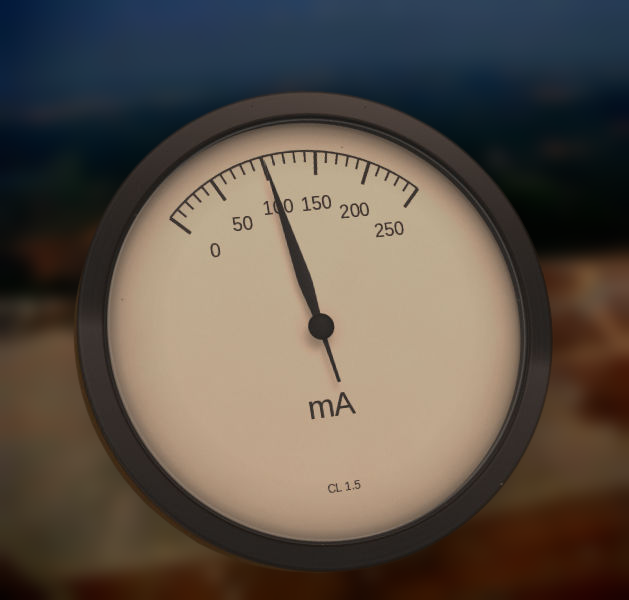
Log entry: mA 100
